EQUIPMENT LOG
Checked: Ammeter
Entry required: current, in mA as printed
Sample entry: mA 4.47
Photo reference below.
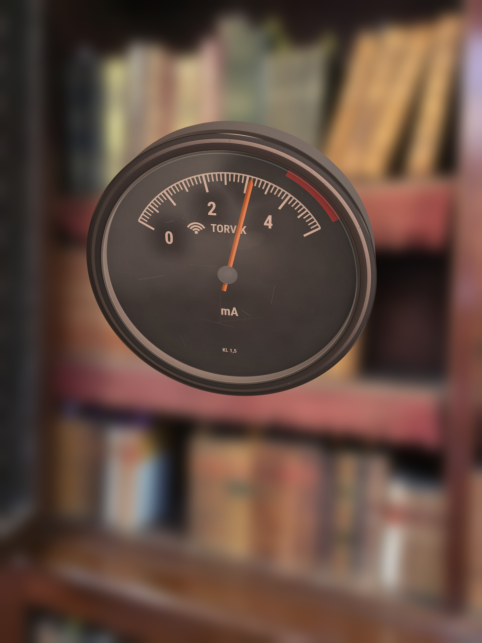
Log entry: mA 3.1
